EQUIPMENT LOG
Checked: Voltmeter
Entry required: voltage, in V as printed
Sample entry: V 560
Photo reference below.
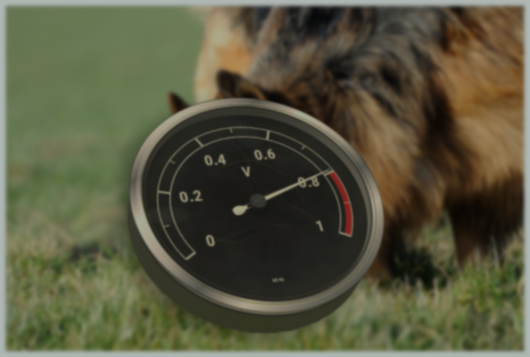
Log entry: V 0.8
